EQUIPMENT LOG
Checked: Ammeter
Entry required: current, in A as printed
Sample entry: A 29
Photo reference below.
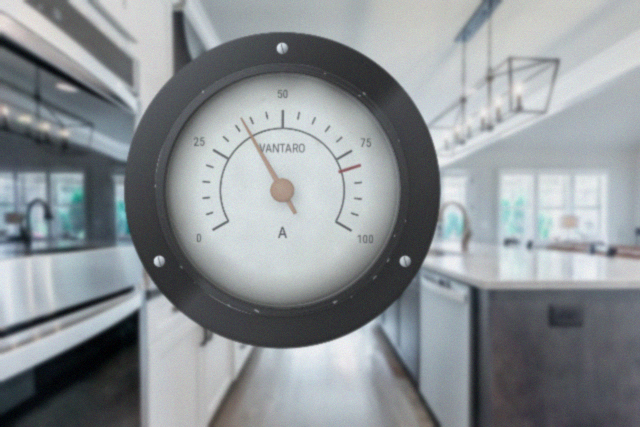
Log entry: A 37.5
